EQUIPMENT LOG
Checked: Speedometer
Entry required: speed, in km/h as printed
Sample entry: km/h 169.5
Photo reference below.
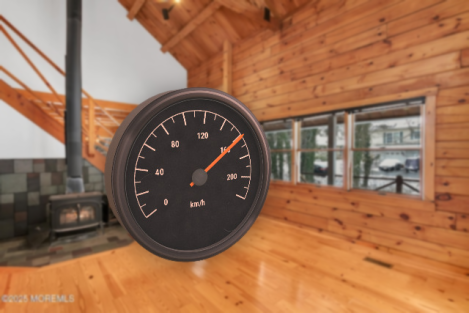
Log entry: km/h 160
